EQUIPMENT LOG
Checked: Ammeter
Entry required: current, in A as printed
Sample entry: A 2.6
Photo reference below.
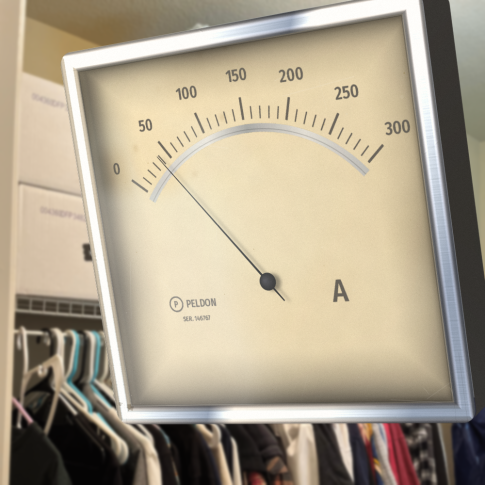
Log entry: A 40
